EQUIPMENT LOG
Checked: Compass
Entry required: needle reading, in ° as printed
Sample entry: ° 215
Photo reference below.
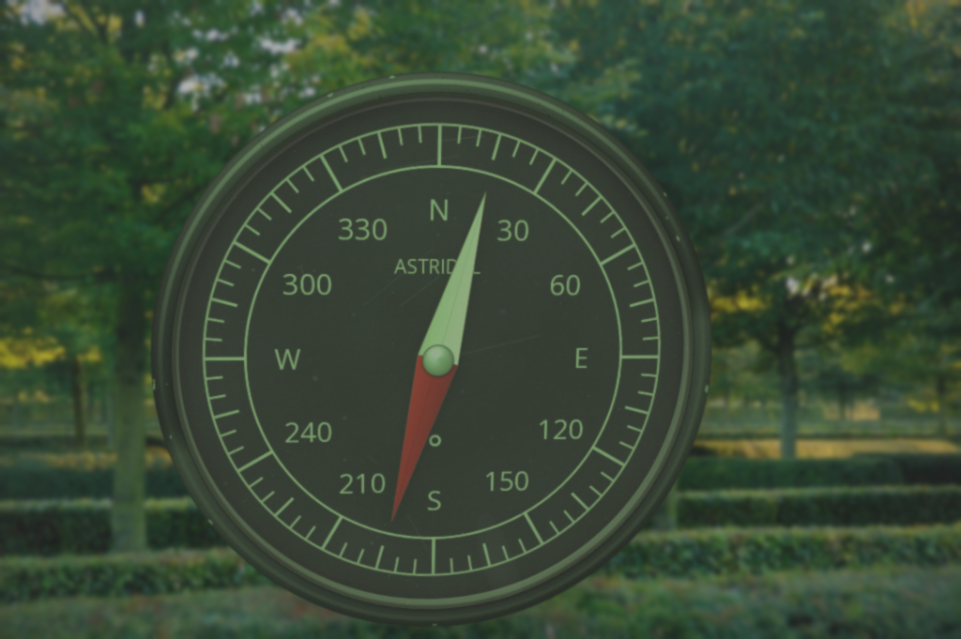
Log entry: ° 195
